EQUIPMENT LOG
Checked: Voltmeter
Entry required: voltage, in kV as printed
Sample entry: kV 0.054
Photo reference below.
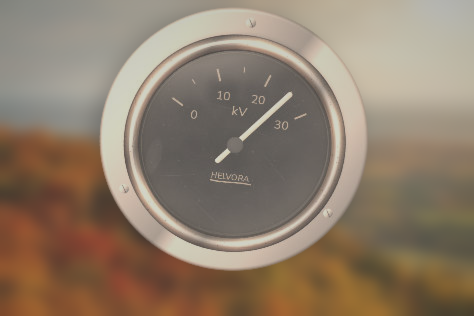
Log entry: kV 25
